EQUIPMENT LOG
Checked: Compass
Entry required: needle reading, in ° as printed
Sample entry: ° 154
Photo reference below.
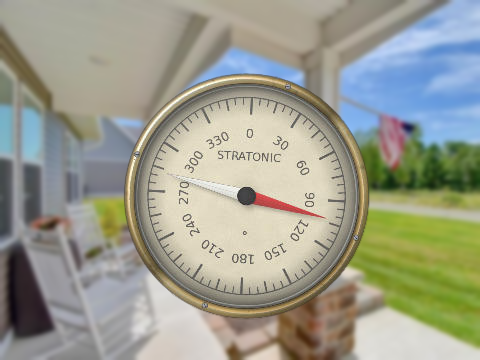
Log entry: ° 102.5
